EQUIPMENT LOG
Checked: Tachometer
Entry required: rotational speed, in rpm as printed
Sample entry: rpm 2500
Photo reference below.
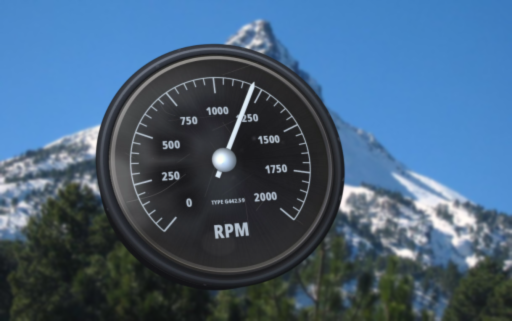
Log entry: rpm 1200
